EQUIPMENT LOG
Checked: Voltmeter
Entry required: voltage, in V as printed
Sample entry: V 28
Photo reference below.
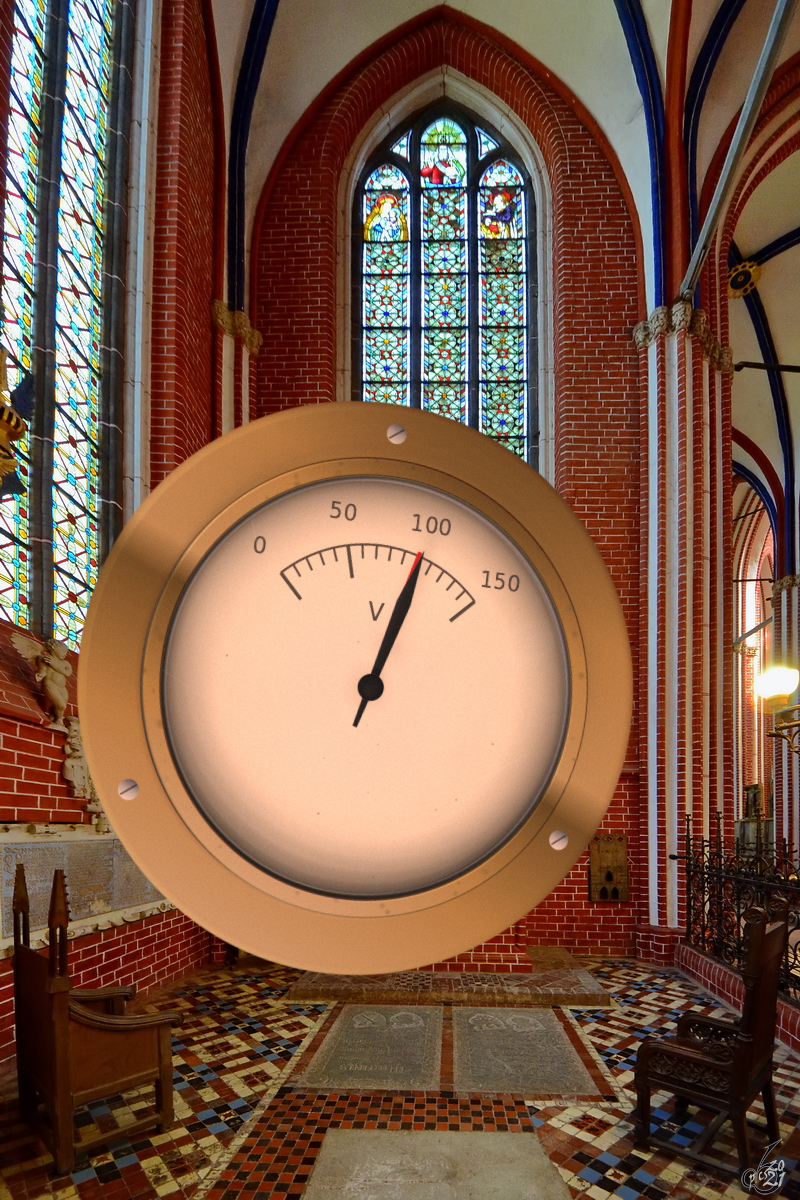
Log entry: V 100
